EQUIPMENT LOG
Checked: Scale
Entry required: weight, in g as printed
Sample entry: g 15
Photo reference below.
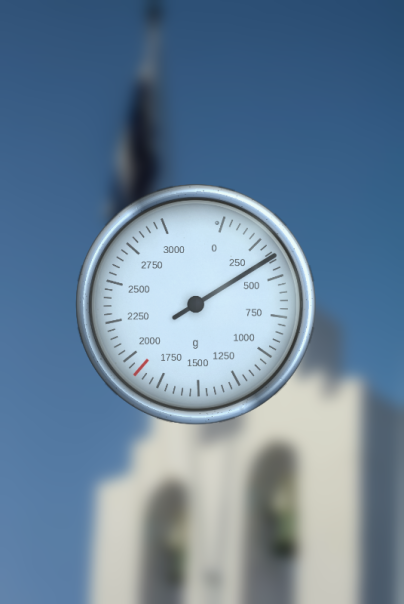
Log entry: g 375
